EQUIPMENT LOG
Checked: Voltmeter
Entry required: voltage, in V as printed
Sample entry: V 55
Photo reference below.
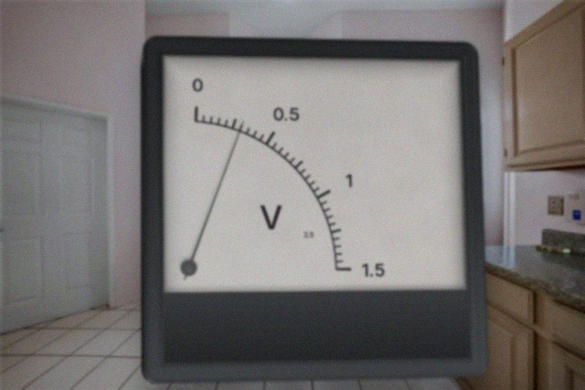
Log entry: V 0.3
